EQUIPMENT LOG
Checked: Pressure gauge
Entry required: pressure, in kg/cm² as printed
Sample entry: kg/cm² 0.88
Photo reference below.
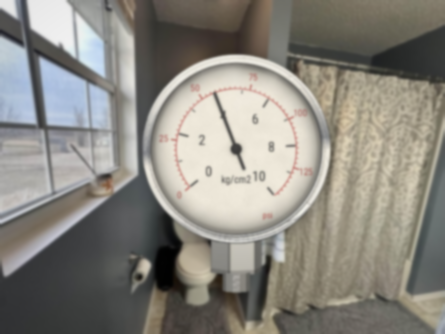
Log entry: kg/cm² 4
